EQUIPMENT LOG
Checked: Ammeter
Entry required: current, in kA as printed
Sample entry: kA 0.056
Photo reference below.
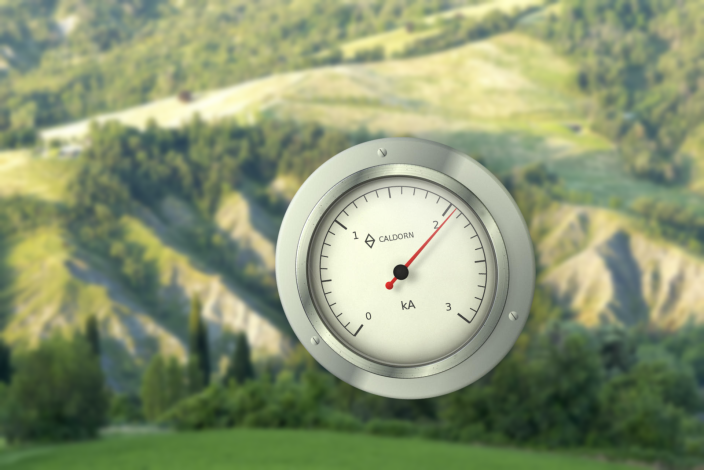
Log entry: kA 2.05
